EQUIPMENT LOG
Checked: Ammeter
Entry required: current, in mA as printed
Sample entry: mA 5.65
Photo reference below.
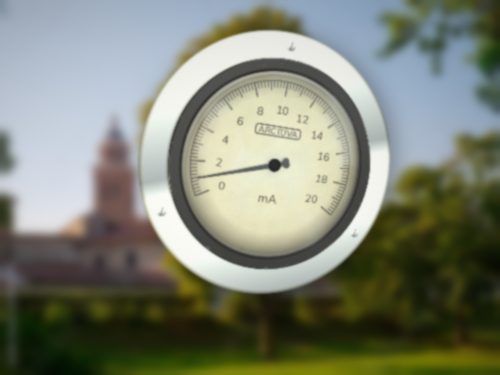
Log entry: mA 1
